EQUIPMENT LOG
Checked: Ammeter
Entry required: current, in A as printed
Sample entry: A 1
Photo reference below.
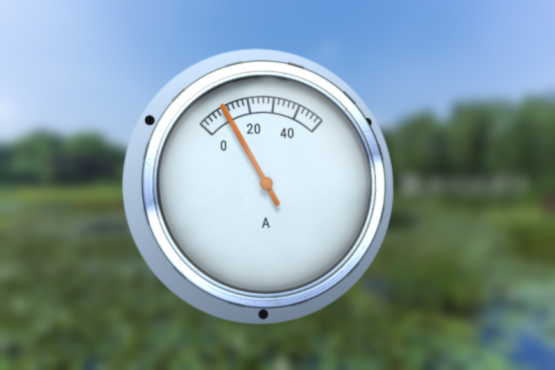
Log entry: A 10
